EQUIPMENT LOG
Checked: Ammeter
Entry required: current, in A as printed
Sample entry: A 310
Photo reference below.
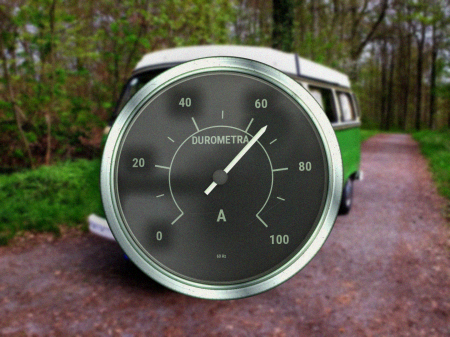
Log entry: A 65
